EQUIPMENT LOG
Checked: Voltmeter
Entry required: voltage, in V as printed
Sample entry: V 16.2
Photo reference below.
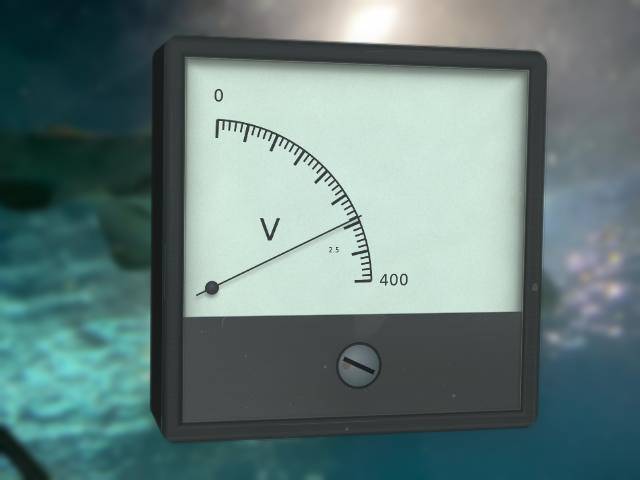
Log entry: V 290
